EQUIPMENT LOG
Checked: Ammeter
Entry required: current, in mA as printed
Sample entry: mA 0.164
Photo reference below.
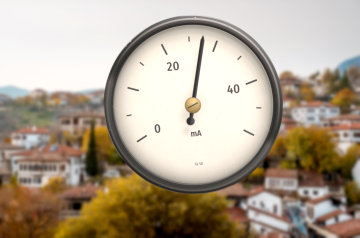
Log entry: mA 27.5
